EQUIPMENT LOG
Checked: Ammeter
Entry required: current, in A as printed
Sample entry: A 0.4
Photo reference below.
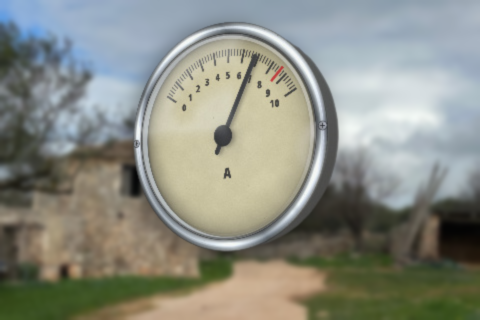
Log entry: A 7
